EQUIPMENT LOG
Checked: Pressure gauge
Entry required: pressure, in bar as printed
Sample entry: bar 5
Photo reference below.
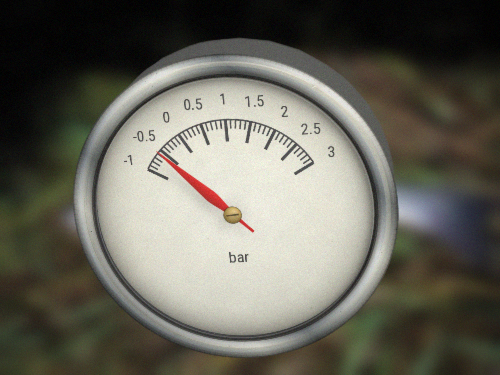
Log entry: bar -0.5
